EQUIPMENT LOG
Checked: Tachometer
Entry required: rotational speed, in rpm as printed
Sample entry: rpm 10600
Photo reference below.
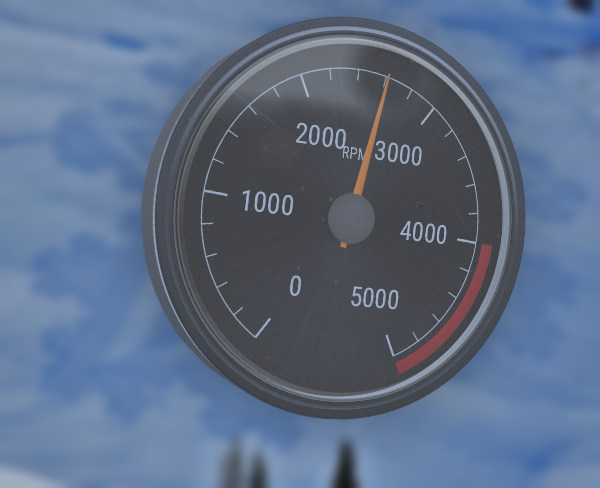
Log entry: rpm 2600
